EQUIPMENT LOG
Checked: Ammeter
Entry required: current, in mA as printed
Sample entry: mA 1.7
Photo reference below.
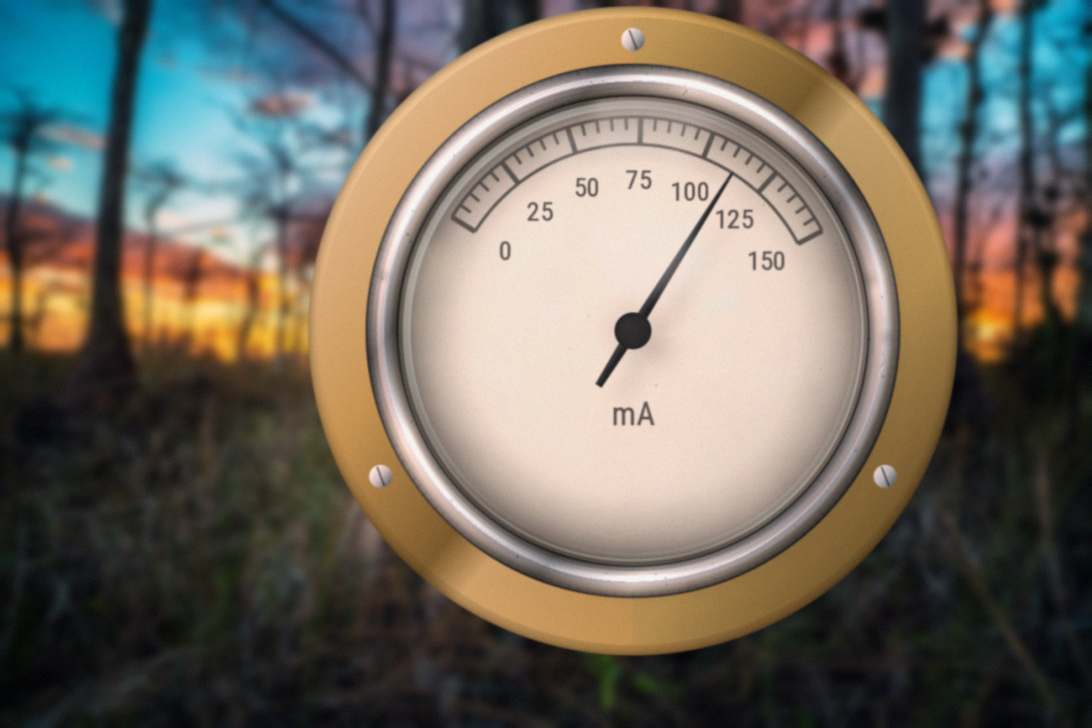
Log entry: mA 112.5
